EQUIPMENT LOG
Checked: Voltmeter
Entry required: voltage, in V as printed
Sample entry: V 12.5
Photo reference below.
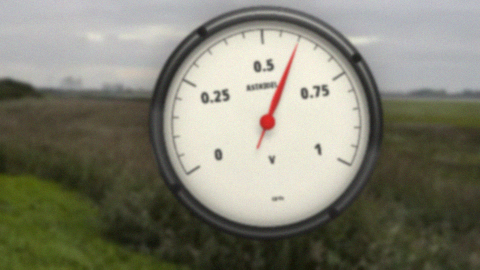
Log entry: V 0.6
